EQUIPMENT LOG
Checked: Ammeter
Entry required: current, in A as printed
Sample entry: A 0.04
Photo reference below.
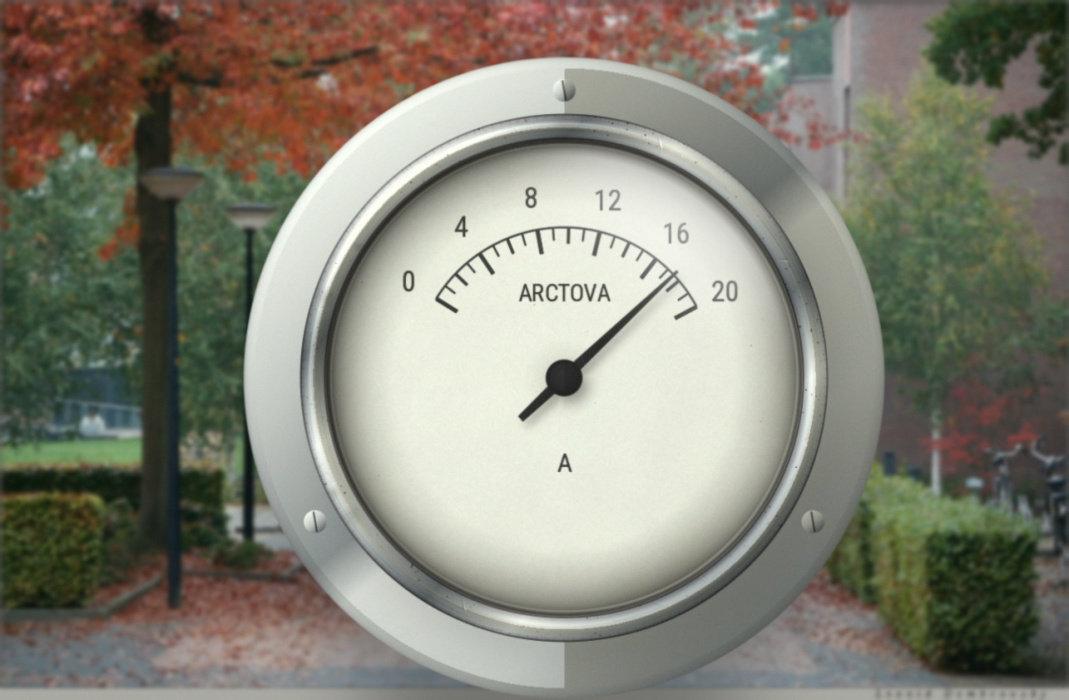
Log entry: A 17.5
